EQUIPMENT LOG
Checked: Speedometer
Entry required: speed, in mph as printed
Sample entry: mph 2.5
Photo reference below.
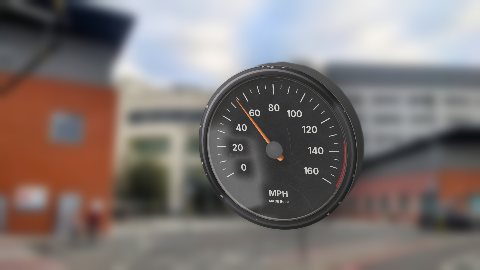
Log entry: mph 55
